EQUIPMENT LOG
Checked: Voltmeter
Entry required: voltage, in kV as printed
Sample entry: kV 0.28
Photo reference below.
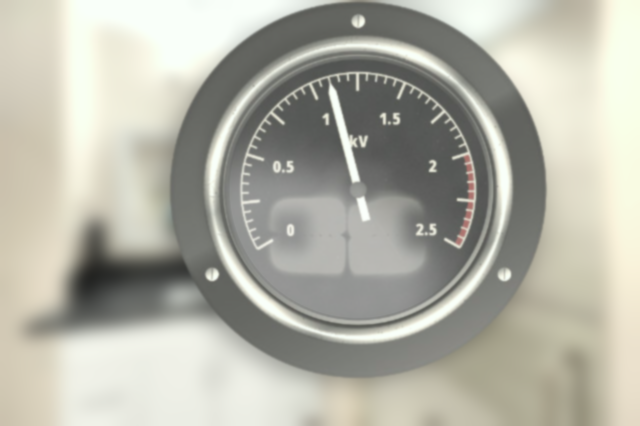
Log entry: kV 1.1
